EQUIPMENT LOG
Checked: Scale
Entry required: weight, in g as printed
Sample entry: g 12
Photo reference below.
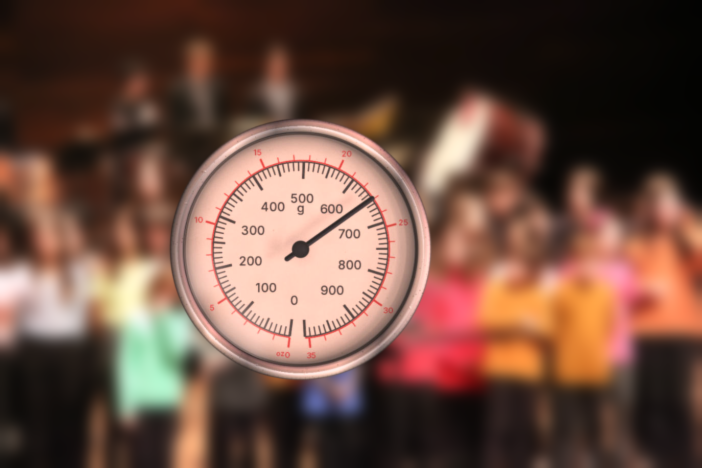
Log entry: g 650
